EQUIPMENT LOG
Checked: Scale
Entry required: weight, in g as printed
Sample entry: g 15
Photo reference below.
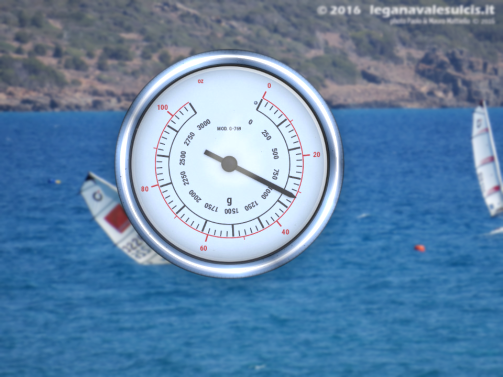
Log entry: g 900
